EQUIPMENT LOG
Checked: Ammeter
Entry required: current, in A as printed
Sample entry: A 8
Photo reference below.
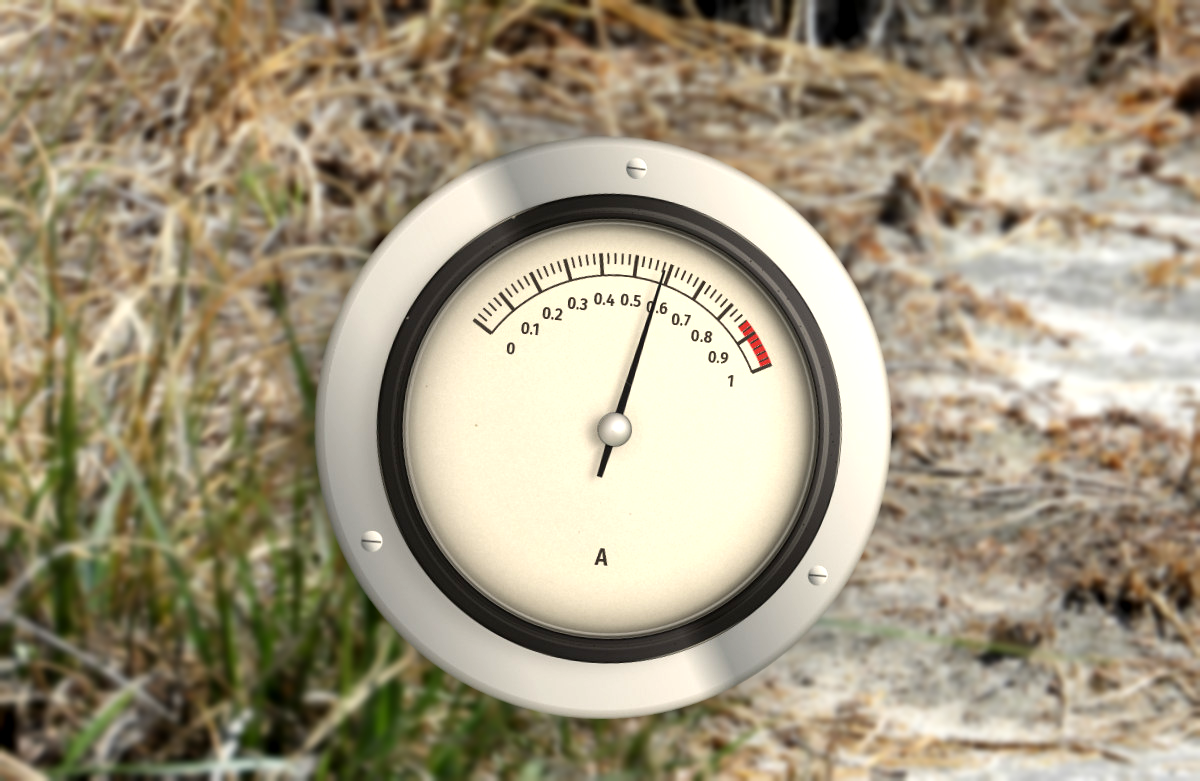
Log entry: A 0.58
